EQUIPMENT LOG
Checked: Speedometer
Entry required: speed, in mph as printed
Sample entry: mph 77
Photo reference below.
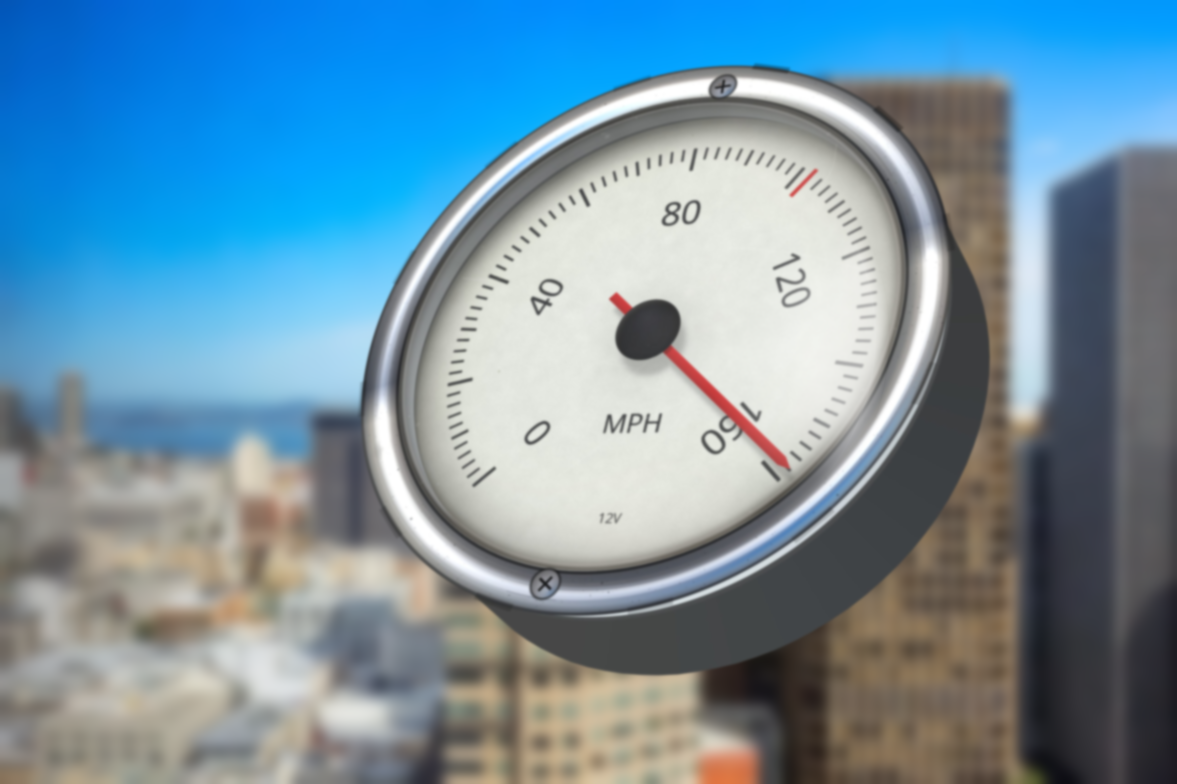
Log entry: mph 158
